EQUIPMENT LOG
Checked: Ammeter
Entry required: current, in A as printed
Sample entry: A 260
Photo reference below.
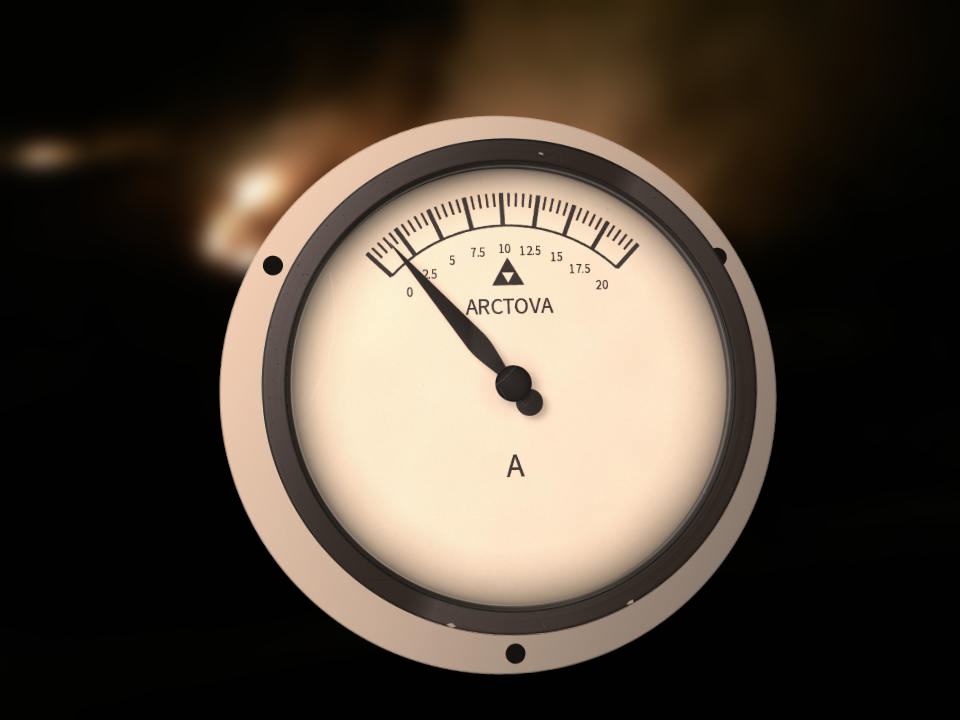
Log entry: A 1.5
